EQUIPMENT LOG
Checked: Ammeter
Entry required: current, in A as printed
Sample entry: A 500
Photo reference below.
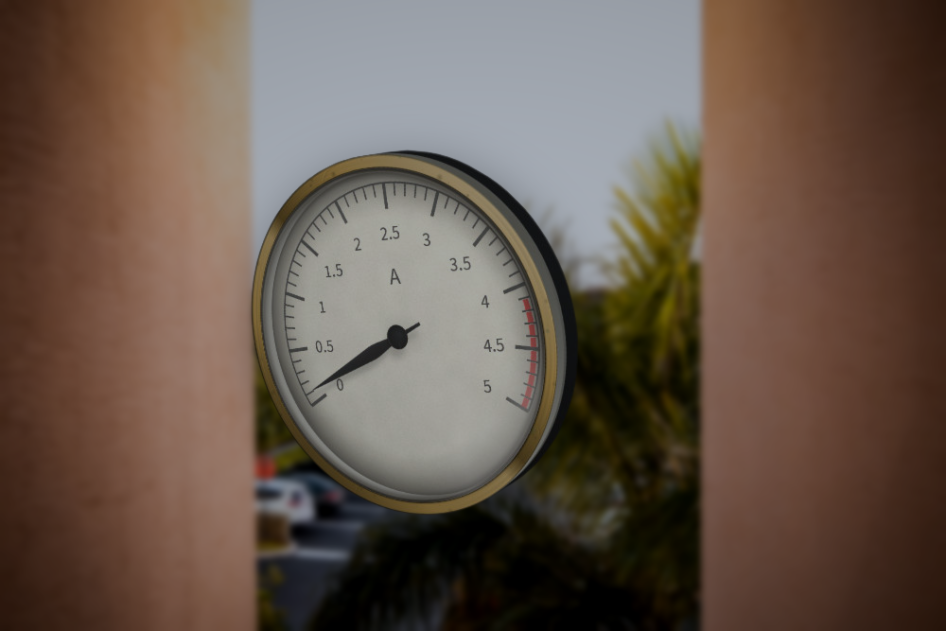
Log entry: A 0.1
